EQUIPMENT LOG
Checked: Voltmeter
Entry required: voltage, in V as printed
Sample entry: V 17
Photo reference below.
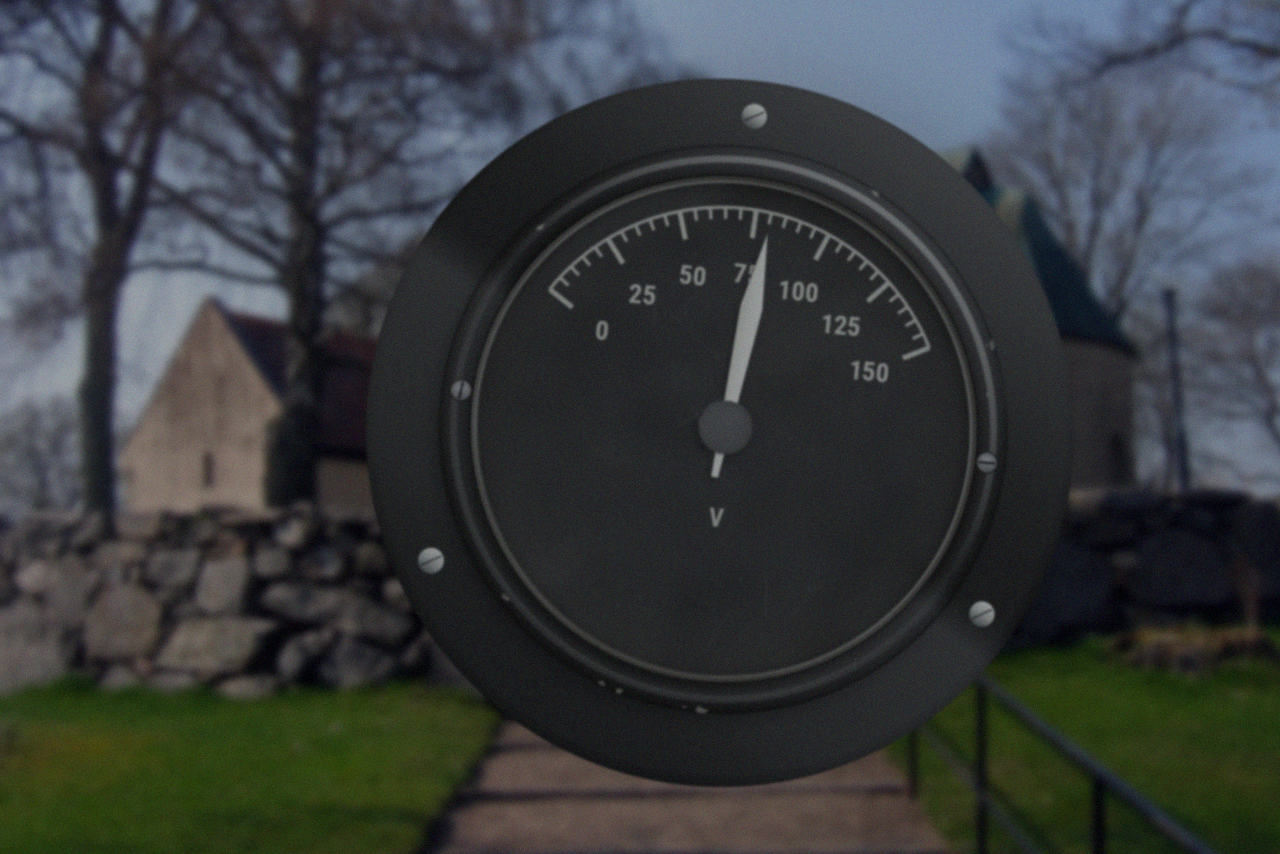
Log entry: V 80
